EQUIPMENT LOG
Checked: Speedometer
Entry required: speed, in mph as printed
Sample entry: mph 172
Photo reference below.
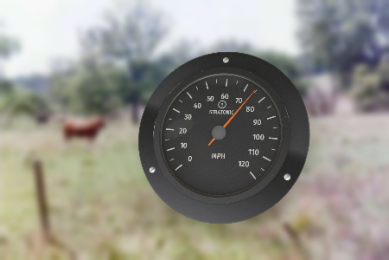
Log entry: mph 75
